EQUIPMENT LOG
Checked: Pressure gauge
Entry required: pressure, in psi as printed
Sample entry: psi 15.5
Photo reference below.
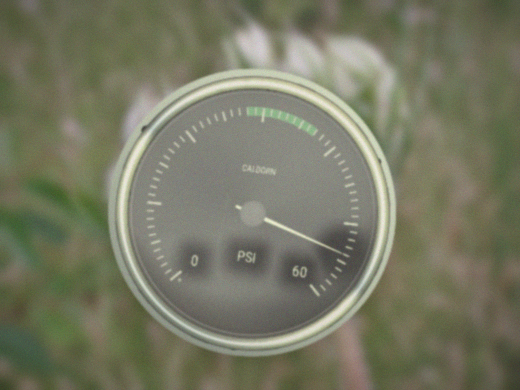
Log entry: psi 54
